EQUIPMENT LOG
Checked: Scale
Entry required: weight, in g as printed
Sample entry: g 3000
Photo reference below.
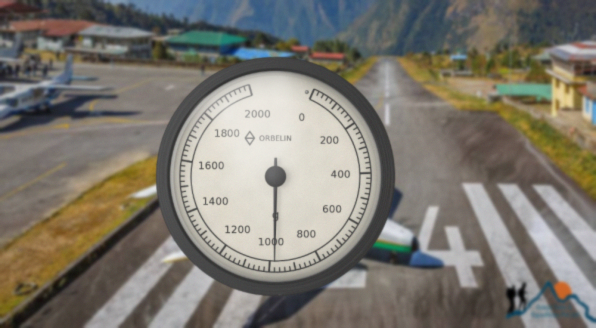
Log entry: g 980
